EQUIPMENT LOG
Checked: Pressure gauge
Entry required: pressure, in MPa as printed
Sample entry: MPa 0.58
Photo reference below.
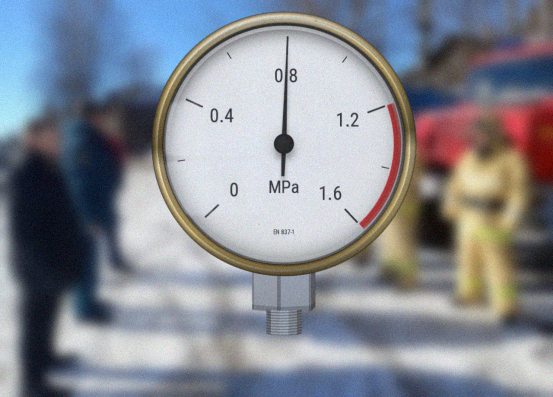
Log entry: MPa 0.8
